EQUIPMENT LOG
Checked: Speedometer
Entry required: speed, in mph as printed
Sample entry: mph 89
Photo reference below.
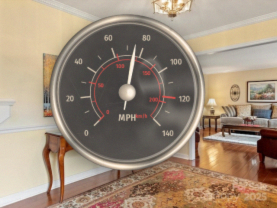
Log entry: mph 75
